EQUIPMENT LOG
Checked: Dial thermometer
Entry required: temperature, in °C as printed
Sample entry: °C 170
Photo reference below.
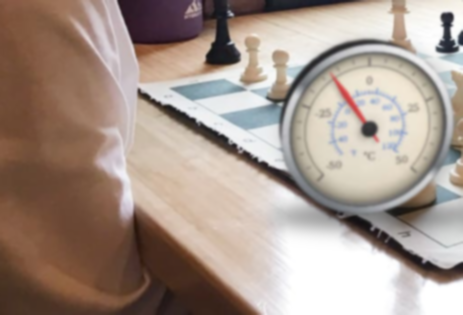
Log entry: °C -12.5
